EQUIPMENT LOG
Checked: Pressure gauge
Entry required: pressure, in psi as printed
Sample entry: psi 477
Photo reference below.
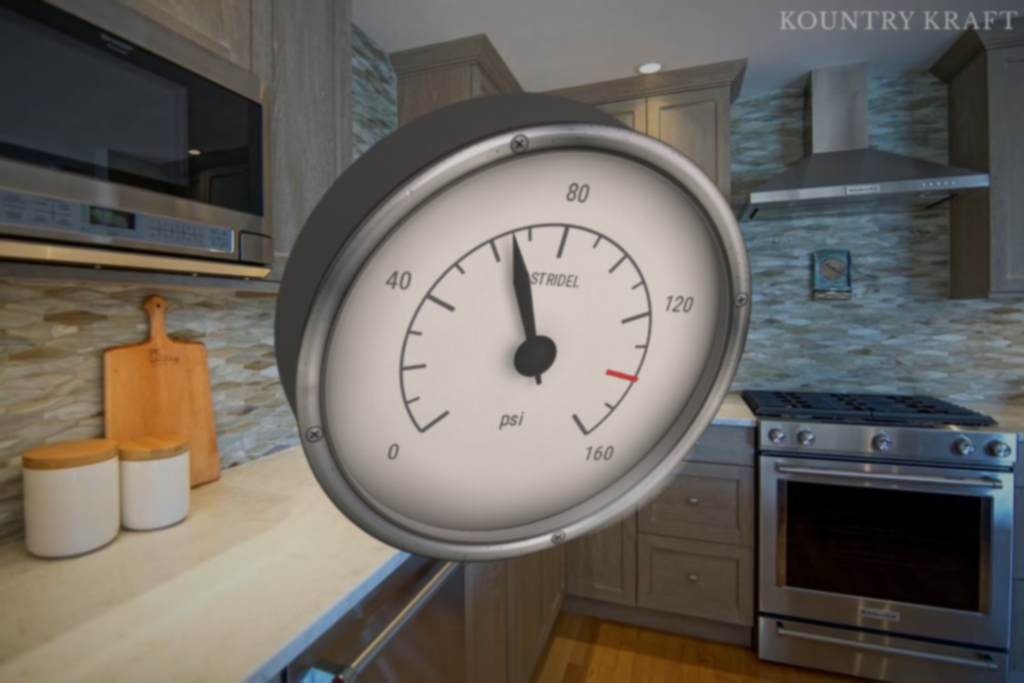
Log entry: psi 65
